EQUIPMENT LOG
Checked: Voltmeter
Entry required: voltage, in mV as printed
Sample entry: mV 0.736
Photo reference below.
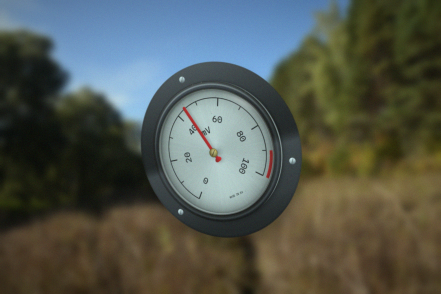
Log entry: mV 45
